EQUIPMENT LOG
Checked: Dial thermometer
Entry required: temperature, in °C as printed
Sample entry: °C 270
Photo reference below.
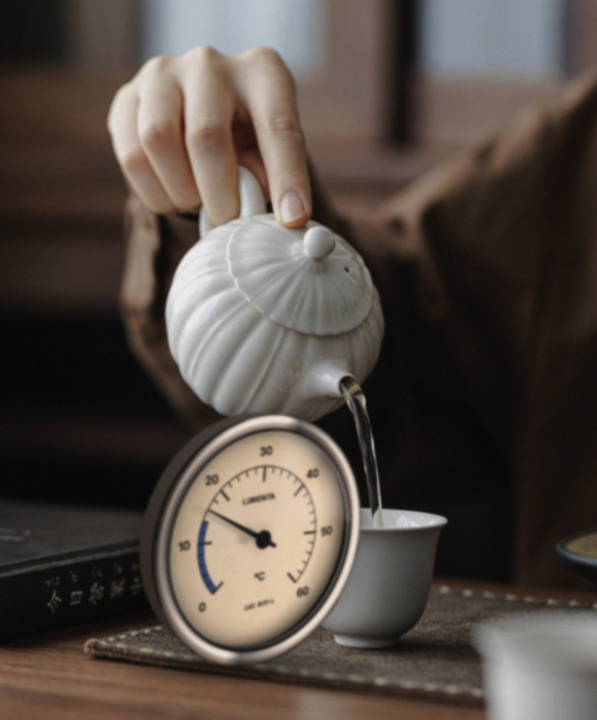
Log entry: °C 16
